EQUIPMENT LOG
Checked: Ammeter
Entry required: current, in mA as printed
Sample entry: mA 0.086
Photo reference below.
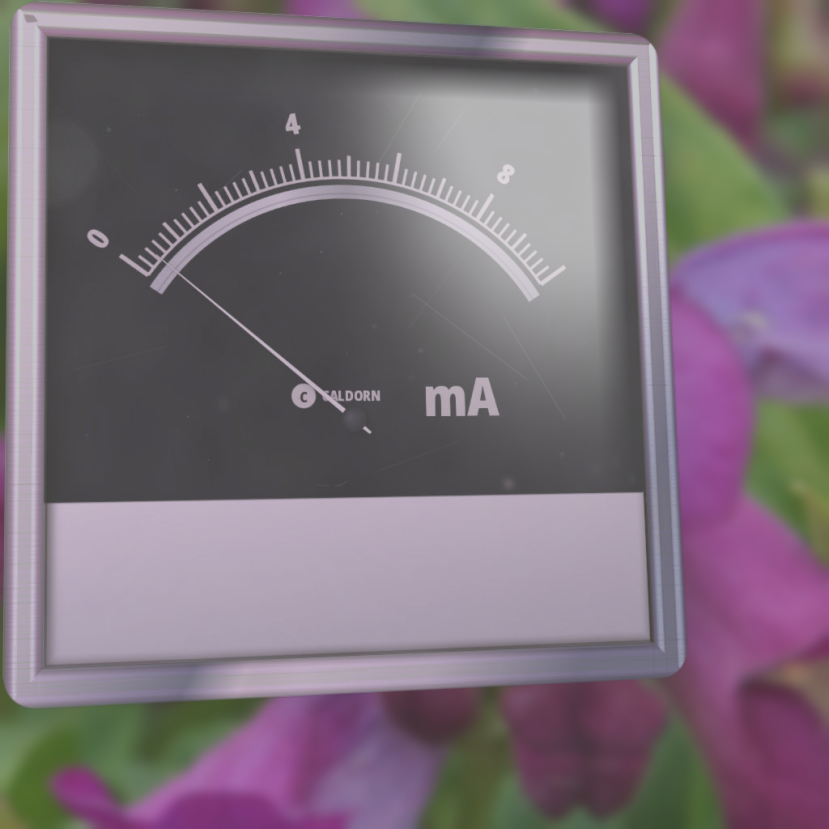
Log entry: mA 0.4
